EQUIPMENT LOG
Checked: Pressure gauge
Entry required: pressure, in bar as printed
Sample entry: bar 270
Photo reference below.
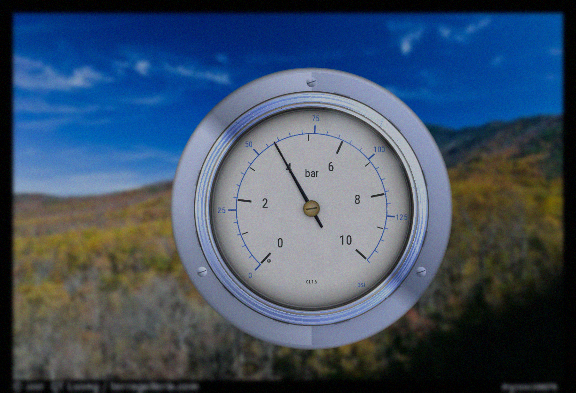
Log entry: bar 4
